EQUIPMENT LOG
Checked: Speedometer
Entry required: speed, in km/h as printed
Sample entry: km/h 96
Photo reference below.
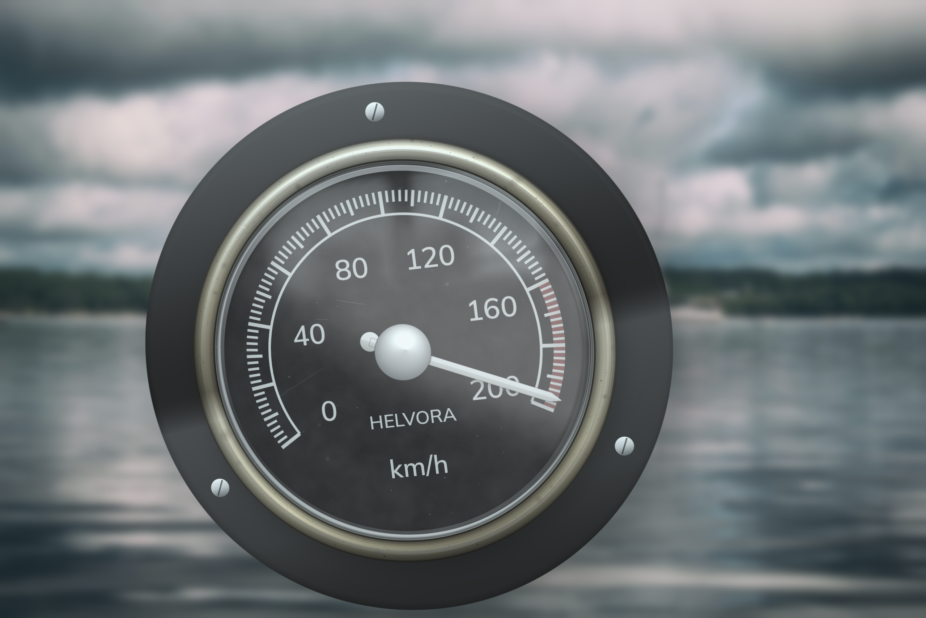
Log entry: km/h 196
